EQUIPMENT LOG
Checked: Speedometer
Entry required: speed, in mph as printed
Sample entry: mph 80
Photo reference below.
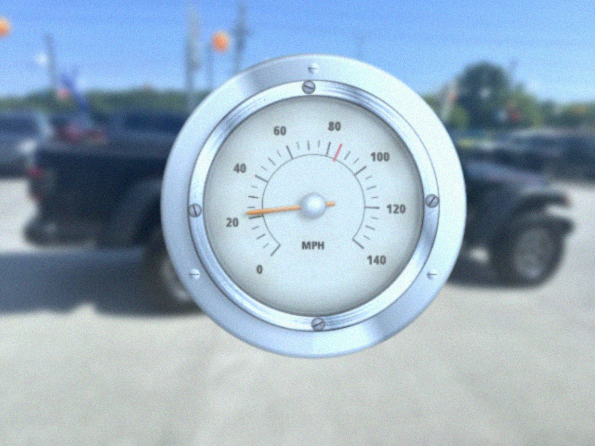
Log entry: mph 22.5
